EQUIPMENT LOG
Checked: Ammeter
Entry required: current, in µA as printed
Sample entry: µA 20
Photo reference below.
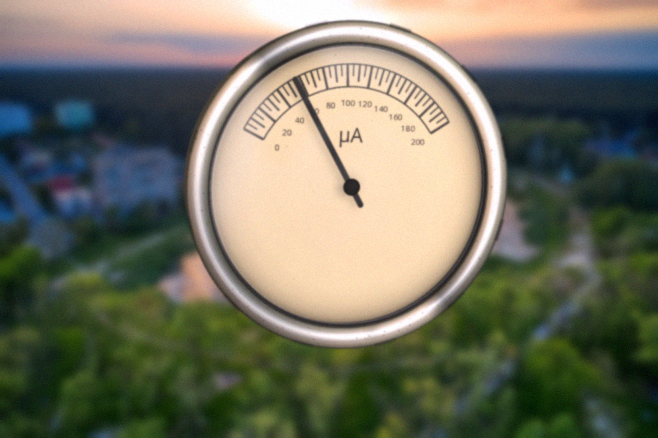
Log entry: µA 55
